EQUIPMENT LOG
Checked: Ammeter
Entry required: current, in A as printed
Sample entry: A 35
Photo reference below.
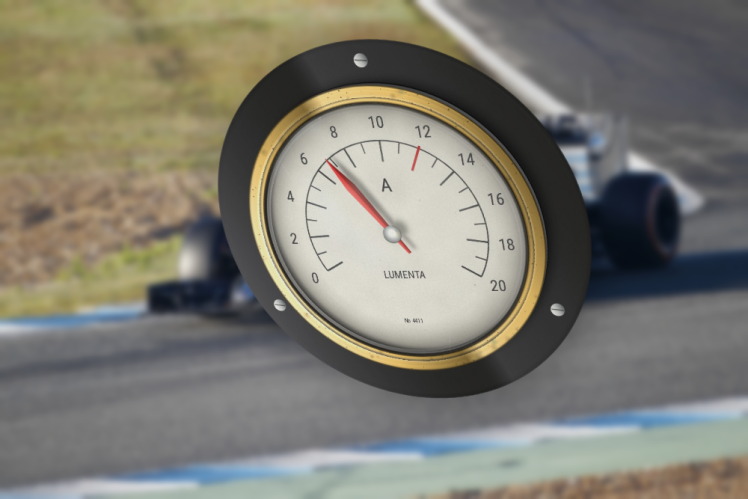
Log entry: A 7
